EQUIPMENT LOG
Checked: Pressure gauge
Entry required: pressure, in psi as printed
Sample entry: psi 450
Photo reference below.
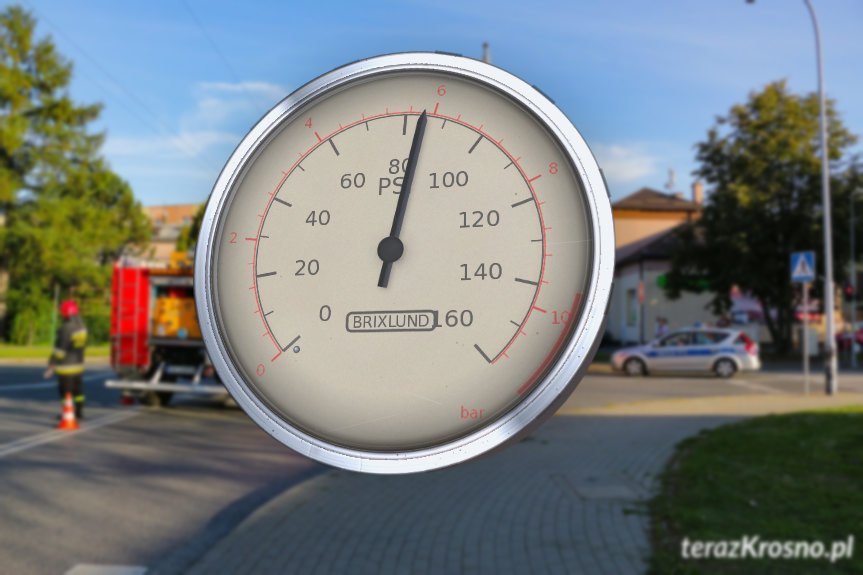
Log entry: psi 85
